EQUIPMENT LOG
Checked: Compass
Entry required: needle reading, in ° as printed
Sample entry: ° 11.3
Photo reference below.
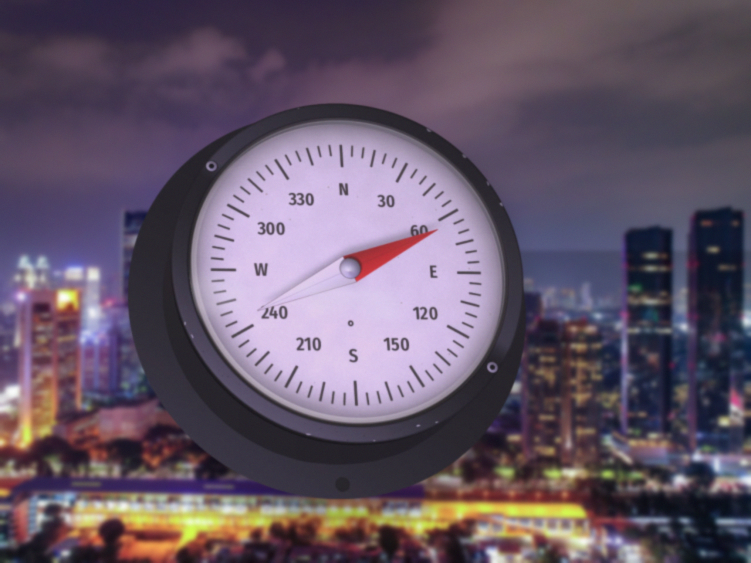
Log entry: ° 65
